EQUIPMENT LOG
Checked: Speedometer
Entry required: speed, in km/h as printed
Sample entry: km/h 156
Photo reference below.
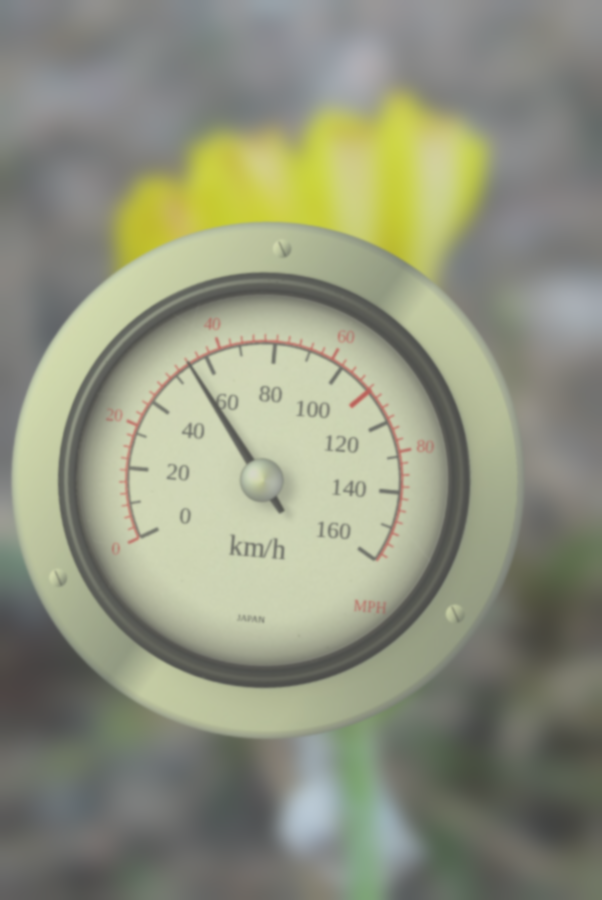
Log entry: km/h 55
